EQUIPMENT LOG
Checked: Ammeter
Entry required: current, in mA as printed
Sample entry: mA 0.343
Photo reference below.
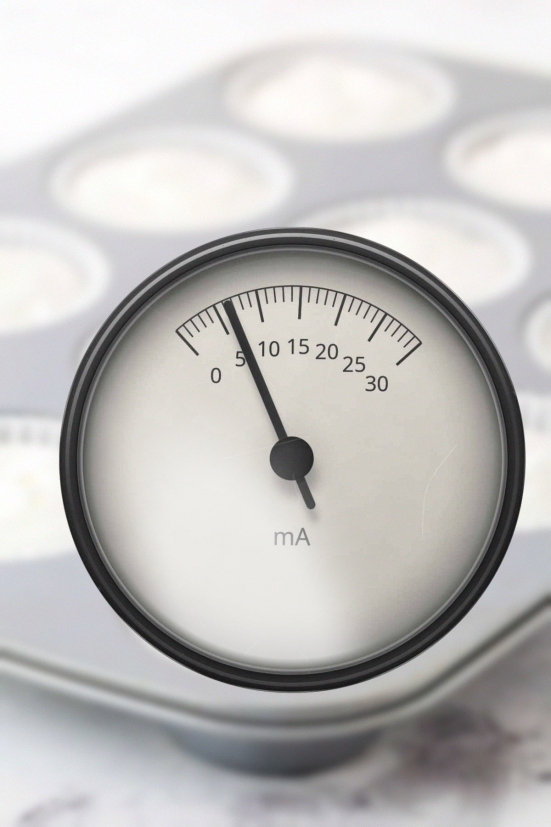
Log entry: mA 6.5
